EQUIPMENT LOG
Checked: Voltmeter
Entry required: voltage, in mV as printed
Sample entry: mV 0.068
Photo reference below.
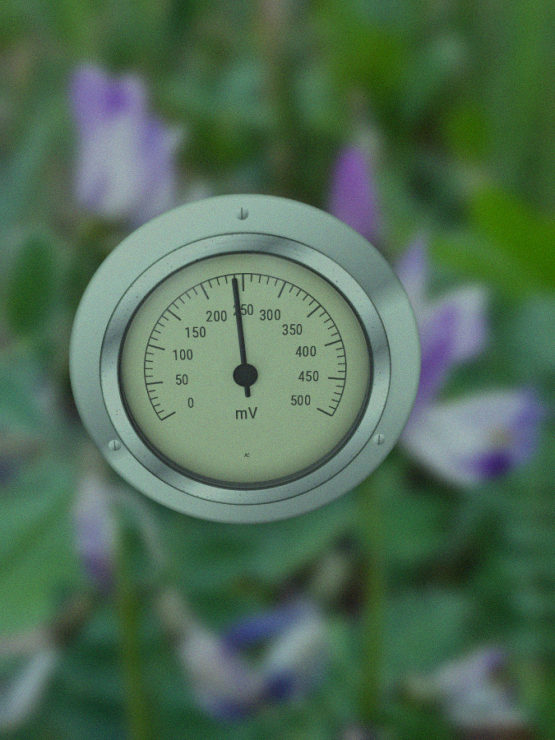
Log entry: mV 240
